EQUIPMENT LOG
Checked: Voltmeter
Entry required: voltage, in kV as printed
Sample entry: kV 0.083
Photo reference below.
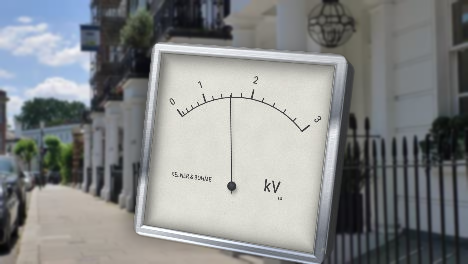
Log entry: kV 1.6
